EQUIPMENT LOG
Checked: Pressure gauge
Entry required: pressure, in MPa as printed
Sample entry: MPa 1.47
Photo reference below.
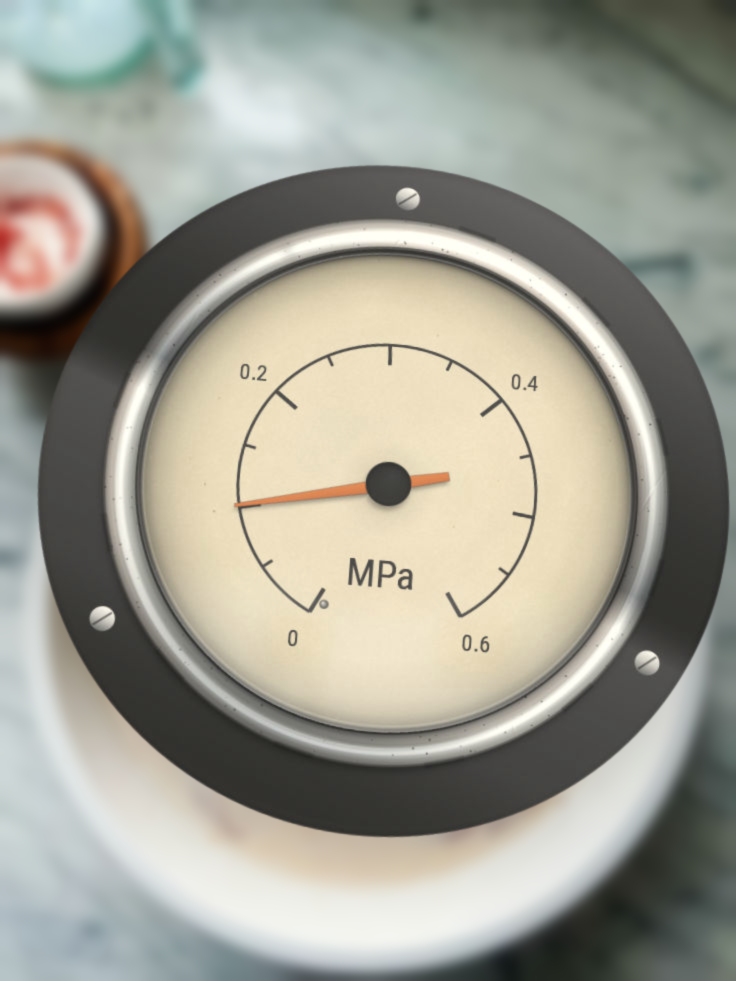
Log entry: MPa 0.1
